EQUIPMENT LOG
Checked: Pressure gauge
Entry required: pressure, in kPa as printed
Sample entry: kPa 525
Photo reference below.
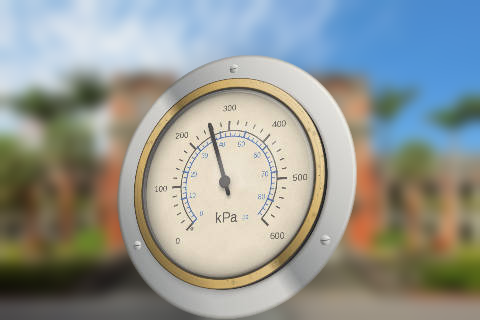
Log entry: kPa 260
